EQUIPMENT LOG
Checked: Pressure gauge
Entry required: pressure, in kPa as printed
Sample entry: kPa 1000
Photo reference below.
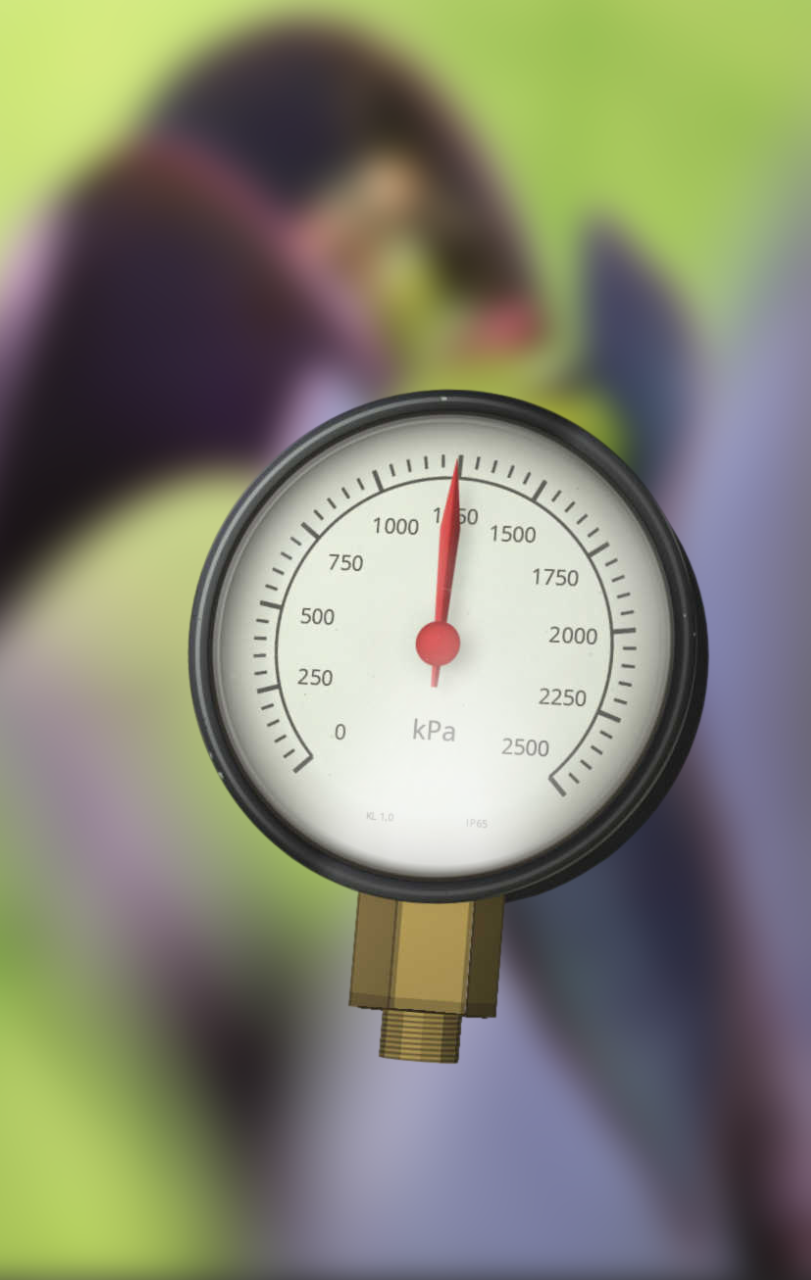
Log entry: kPa 1250
